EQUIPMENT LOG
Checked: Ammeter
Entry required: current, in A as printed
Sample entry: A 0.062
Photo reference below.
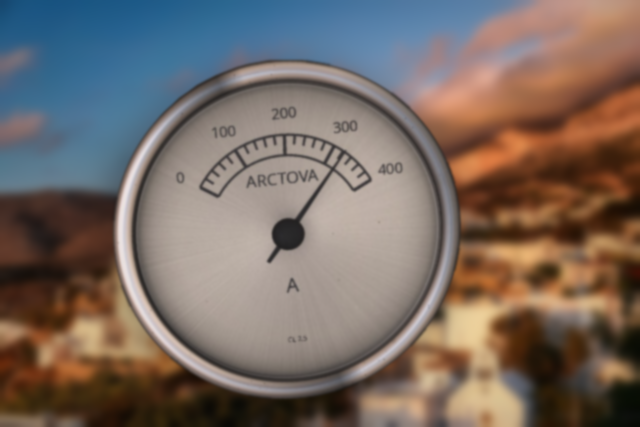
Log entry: A 320
